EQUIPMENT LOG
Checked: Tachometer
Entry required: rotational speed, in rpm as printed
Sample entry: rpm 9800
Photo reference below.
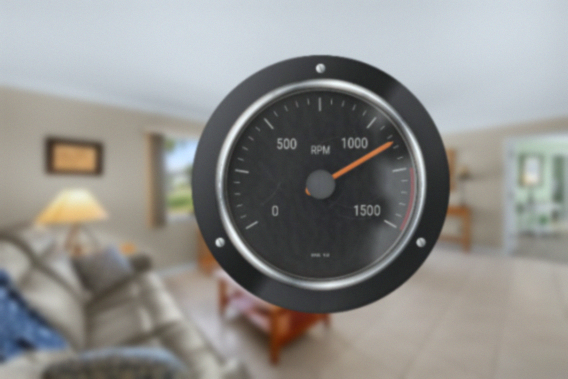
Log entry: rpm 1125
